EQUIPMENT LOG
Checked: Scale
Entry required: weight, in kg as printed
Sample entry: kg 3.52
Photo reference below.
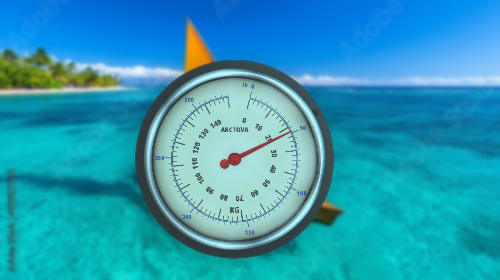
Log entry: kg 22
